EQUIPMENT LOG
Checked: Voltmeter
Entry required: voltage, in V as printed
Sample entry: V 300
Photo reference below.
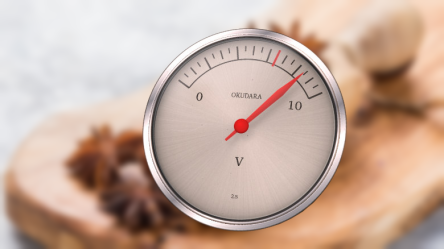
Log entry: V 8.5
